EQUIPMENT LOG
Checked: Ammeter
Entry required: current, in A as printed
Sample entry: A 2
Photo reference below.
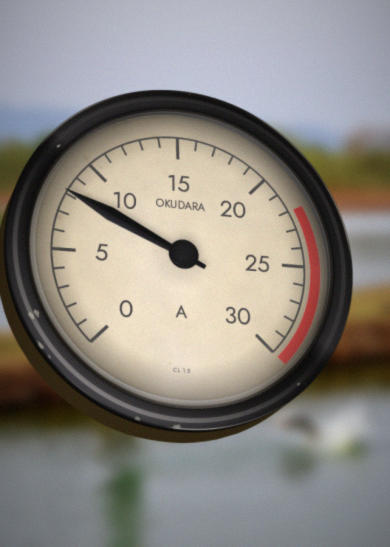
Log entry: A 8
